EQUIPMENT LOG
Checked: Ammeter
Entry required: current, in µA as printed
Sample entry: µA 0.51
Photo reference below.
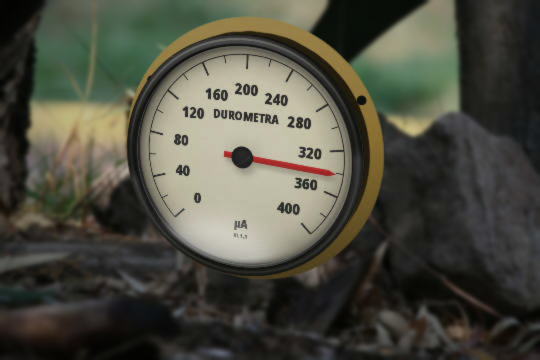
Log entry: µA 340
